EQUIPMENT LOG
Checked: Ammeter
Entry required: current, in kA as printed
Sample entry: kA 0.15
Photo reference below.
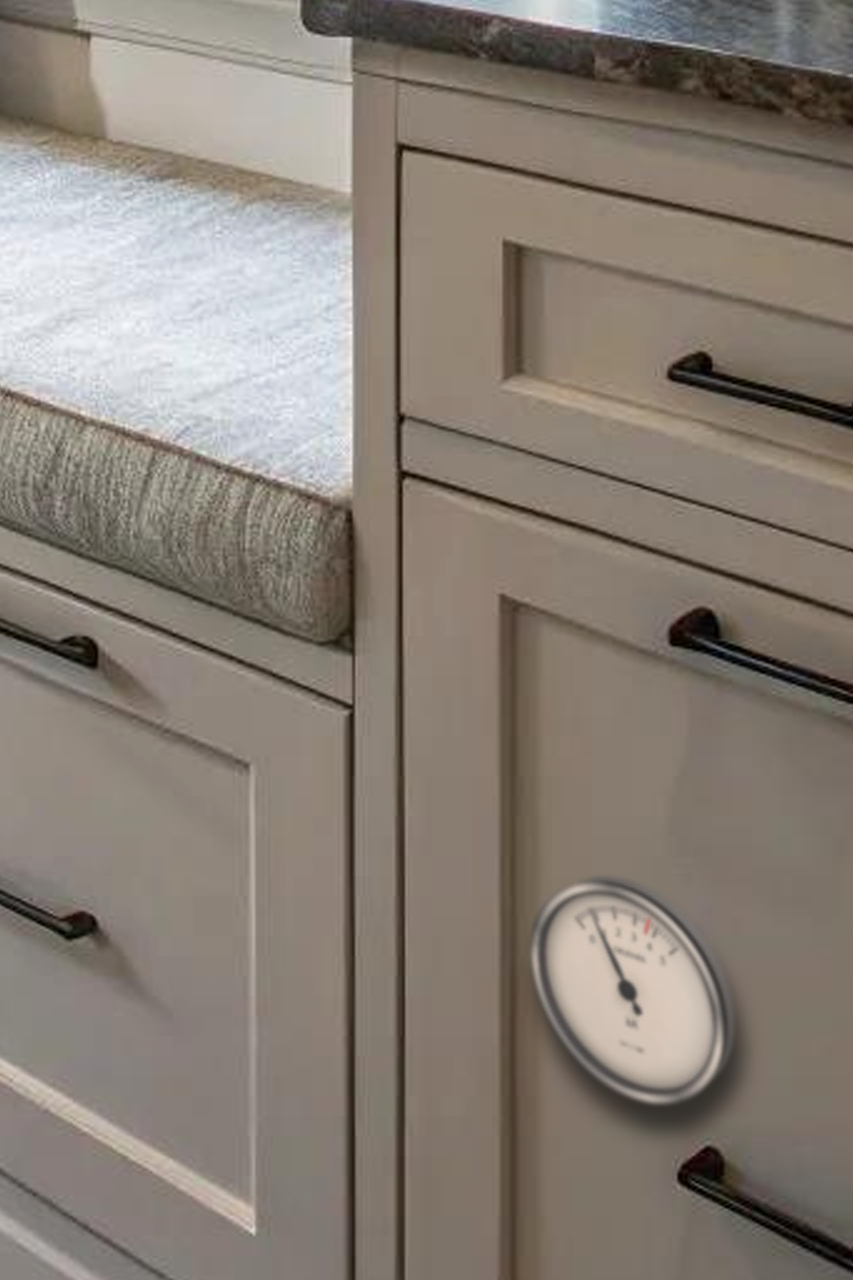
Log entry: kA 1
